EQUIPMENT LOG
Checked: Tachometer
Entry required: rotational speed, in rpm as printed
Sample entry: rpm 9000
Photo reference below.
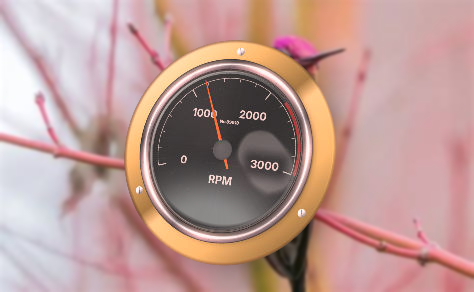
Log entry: rpm 1200
